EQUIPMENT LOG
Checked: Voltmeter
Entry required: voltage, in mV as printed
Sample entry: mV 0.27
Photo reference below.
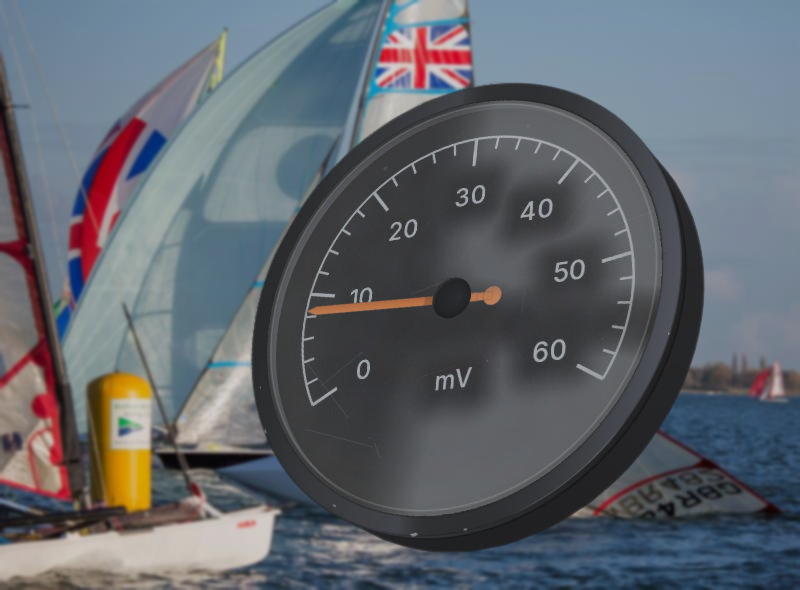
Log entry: mV 8
